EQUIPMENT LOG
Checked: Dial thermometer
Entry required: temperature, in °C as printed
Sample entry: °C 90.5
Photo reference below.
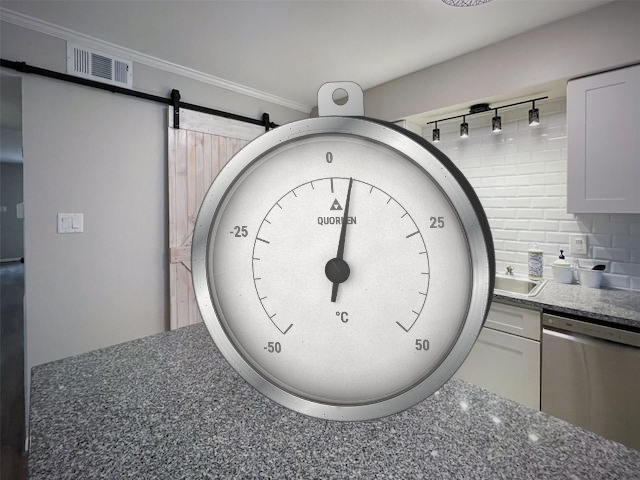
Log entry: °C 5
